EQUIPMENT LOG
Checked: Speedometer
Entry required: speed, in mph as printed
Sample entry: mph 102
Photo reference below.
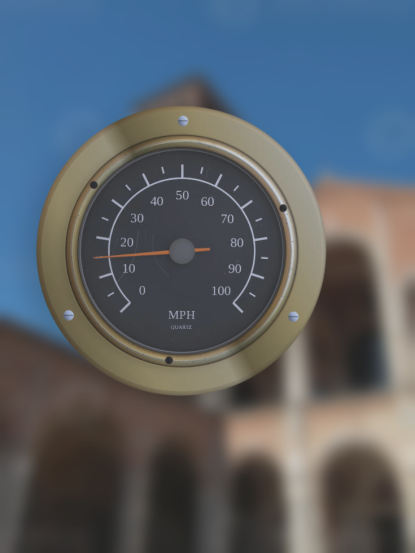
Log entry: mph 15
